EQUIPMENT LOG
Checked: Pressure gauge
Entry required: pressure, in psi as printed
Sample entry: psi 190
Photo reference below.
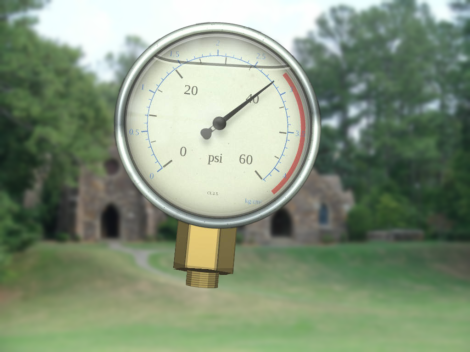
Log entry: psi 40
